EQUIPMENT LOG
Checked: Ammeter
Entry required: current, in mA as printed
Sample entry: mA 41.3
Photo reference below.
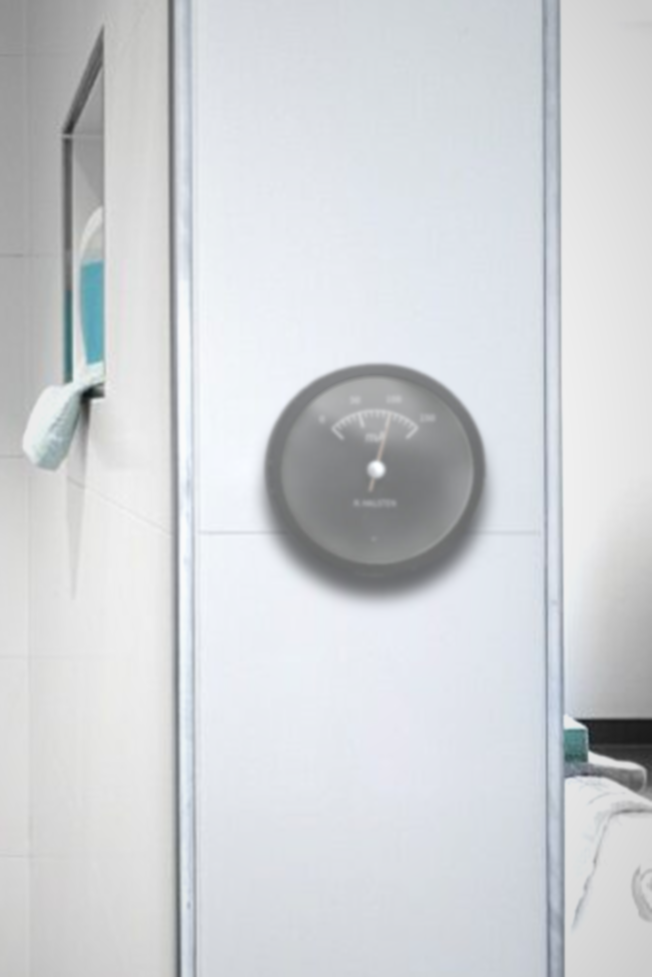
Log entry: mA 100
